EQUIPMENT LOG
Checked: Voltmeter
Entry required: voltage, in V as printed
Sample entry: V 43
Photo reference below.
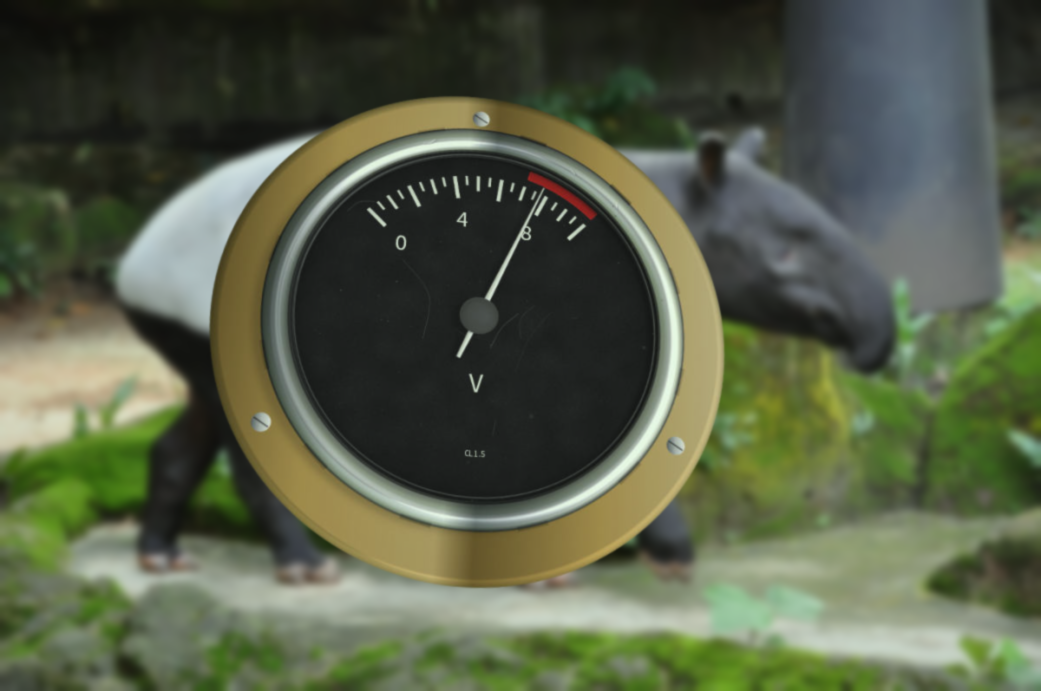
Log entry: V 7.75
